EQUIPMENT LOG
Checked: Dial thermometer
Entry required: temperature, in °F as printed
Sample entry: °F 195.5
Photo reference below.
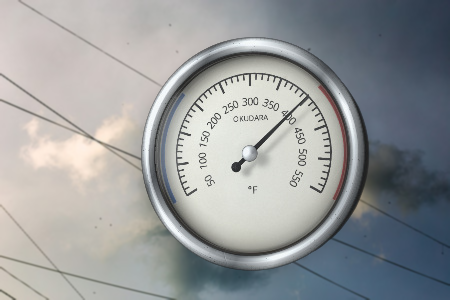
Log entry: °F 400
